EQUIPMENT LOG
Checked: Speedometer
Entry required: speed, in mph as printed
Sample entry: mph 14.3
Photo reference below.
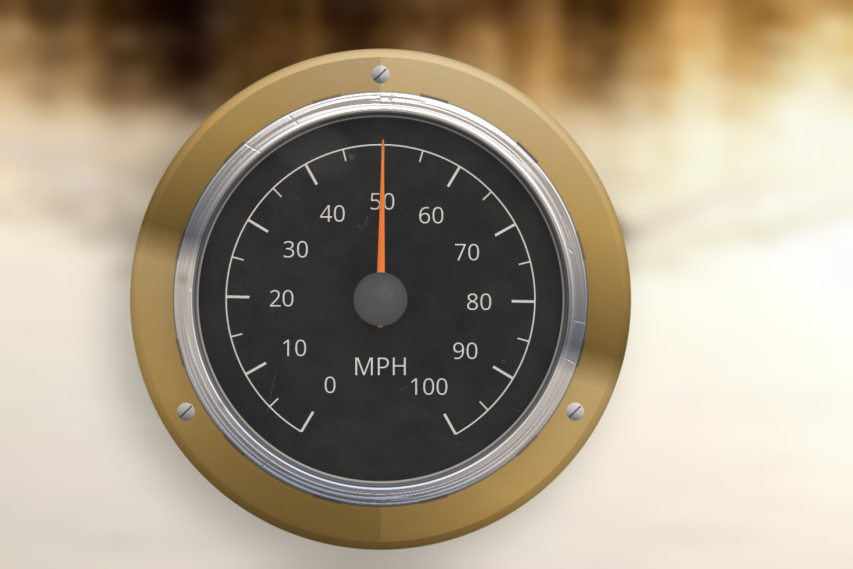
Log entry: mph 50
